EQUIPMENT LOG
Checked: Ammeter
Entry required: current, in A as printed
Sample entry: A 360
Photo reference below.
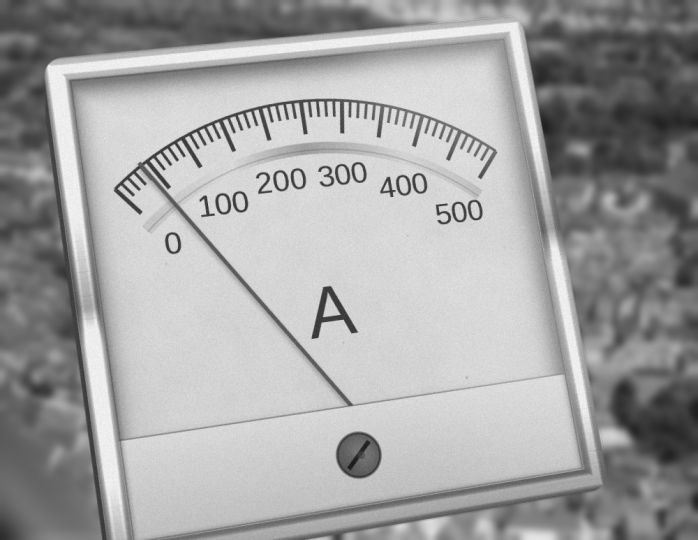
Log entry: A 40
